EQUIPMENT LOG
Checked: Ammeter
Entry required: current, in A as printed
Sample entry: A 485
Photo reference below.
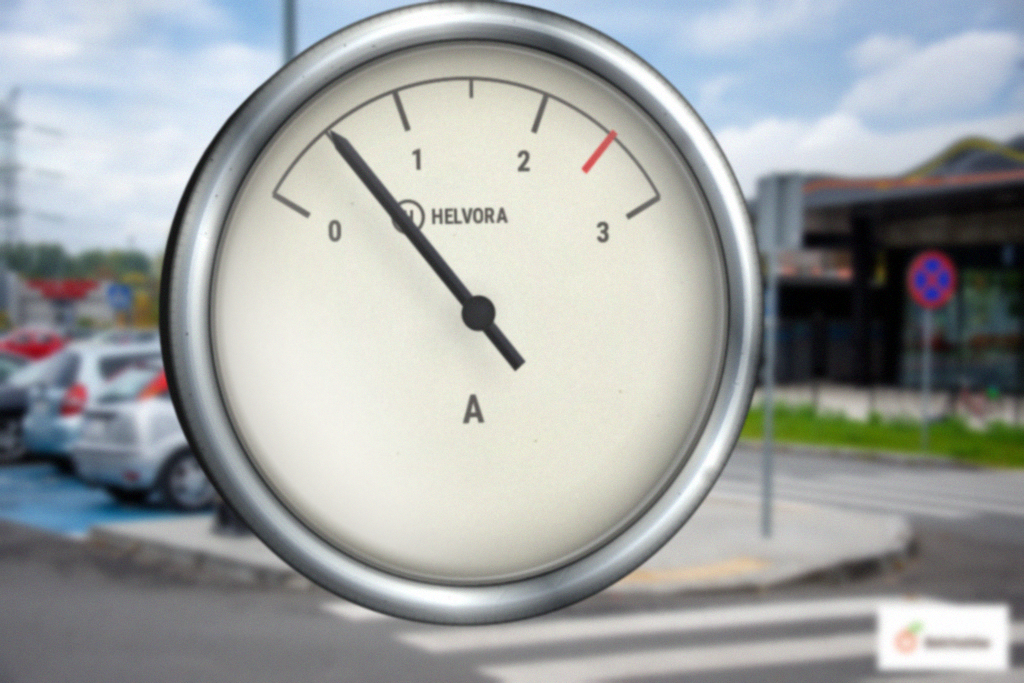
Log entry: A 0.5
